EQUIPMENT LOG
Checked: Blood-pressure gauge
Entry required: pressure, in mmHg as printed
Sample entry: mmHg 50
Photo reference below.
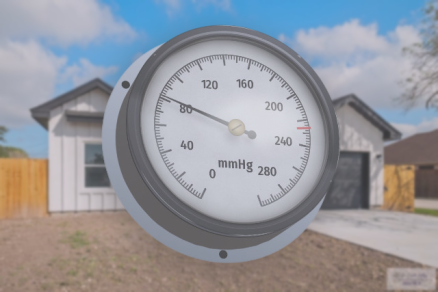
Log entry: mmHg 80
